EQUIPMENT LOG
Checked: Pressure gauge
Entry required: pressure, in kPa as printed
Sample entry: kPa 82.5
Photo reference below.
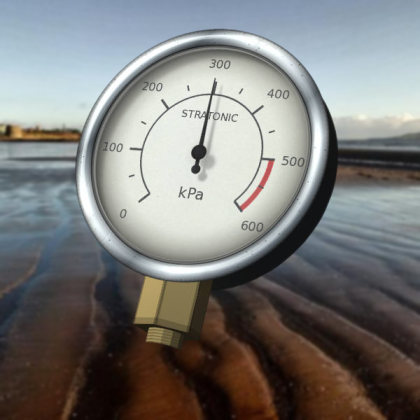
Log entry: kPa 300
